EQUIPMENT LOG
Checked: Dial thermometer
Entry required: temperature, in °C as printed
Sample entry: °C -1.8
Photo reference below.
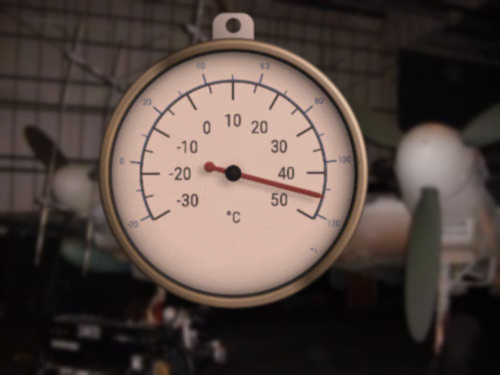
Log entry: °C 45
